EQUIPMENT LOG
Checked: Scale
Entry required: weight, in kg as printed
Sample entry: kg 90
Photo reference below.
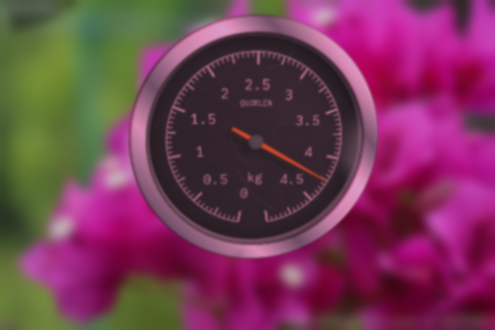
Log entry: kg 4.25
